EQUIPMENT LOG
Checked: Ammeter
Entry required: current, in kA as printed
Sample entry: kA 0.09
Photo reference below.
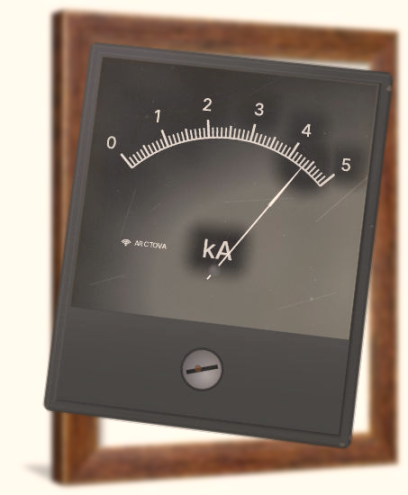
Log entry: kA 4.4
